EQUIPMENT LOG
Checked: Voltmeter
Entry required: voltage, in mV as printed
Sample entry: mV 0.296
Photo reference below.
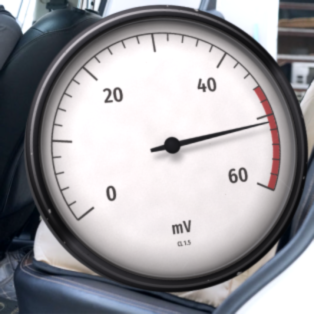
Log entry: mV 51
